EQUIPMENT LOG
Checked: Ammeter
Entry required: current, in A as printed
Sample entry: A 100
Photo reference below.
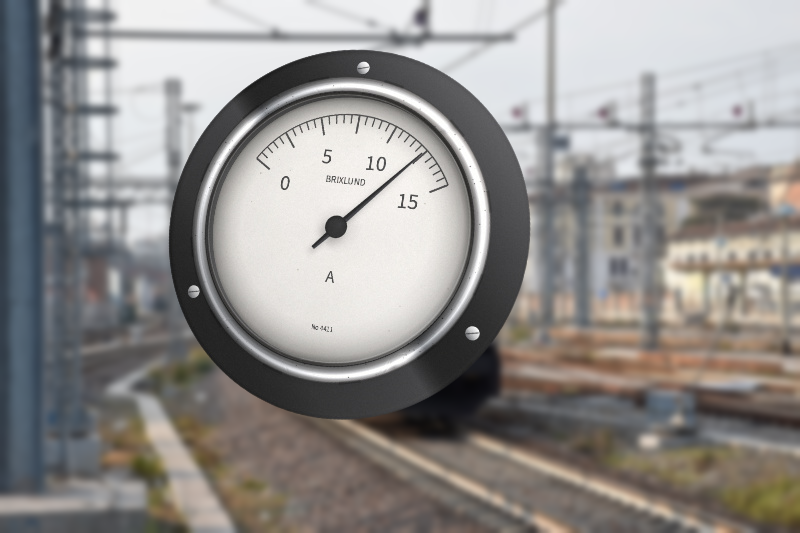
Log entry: A 12.5
